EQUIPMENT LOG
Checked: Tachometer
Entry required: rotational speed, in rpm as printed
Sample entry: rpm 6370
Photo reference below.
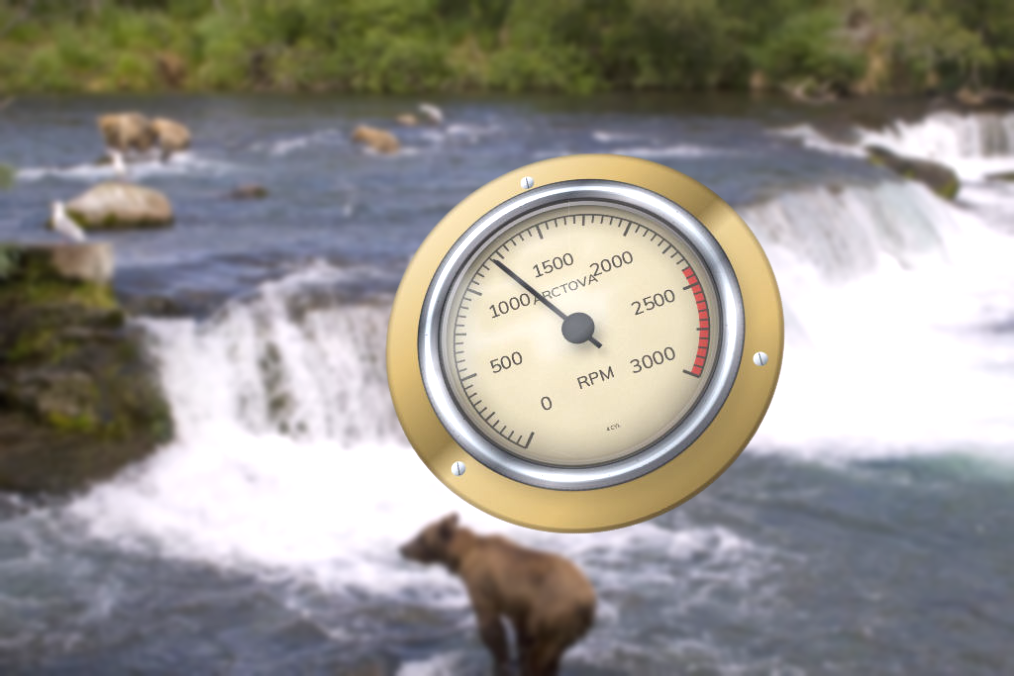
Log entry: rpm 1200
